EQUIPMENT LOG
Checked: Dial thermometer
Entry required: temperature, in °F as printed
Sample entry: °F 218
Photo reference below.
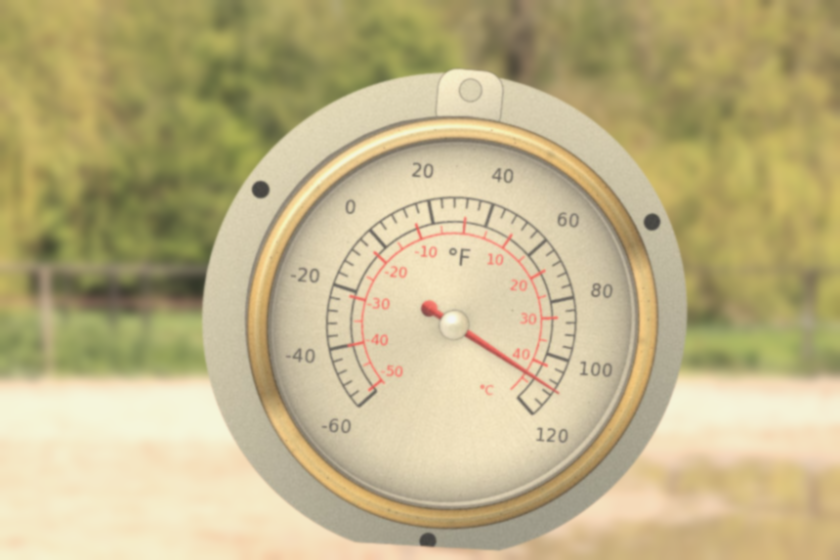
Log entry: °F 110
